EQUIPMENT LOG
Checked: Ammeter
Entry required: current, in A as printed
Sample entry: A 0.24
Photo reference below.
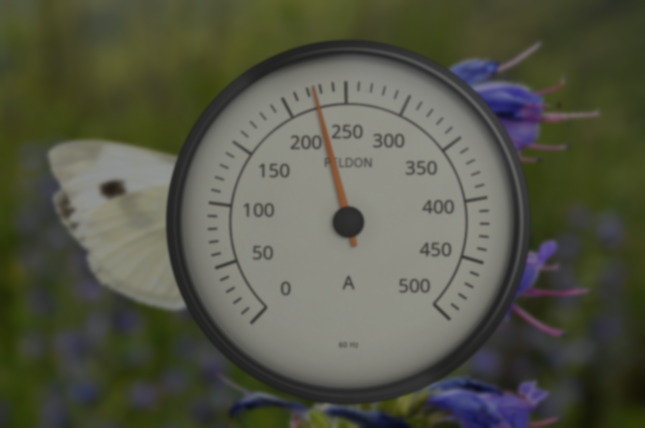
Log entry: A 225
